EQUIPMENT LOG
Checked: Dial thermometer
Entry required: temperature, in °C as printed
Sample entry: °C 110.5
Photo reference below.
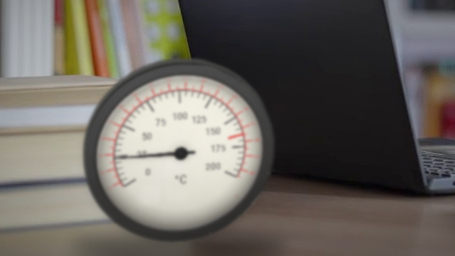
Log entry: °C 25
